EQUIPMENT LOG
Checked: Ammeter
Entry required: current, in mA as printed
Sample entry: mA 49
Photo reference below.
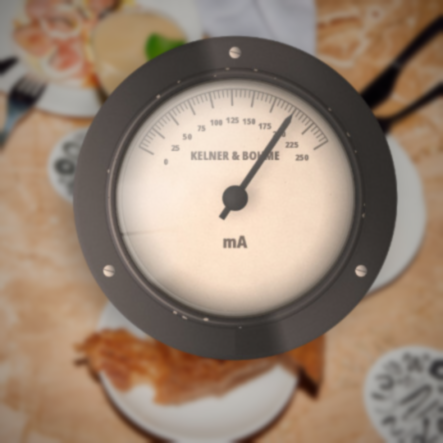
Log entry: mA 200
